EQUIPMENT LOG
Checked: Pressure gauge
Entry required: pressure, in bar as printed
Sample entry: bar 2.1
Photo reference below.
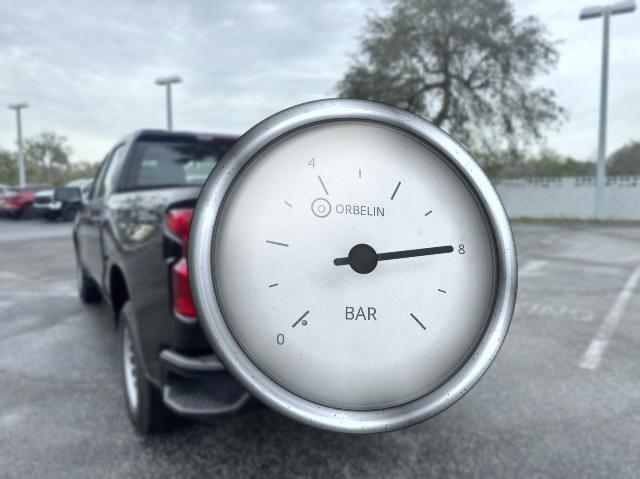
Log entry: bar 8
